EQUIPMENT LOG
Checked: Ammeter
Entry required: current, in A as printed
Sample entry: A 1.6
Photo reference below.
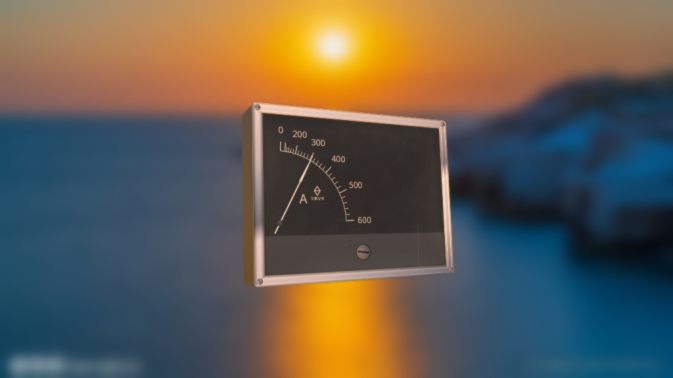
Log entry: A 300
